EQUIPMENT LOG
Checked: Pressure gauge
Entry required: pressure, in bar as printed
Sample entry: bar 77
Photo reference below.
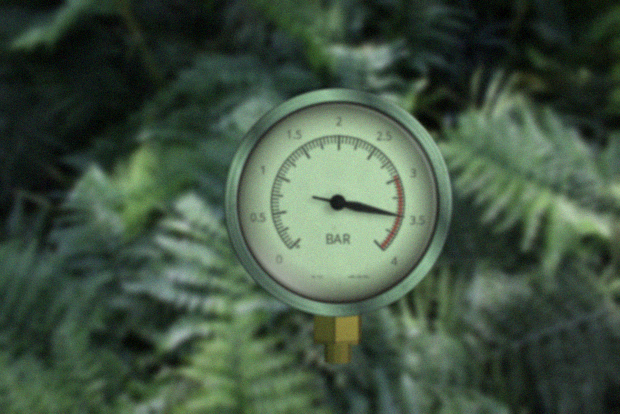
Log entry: bar 3.5
